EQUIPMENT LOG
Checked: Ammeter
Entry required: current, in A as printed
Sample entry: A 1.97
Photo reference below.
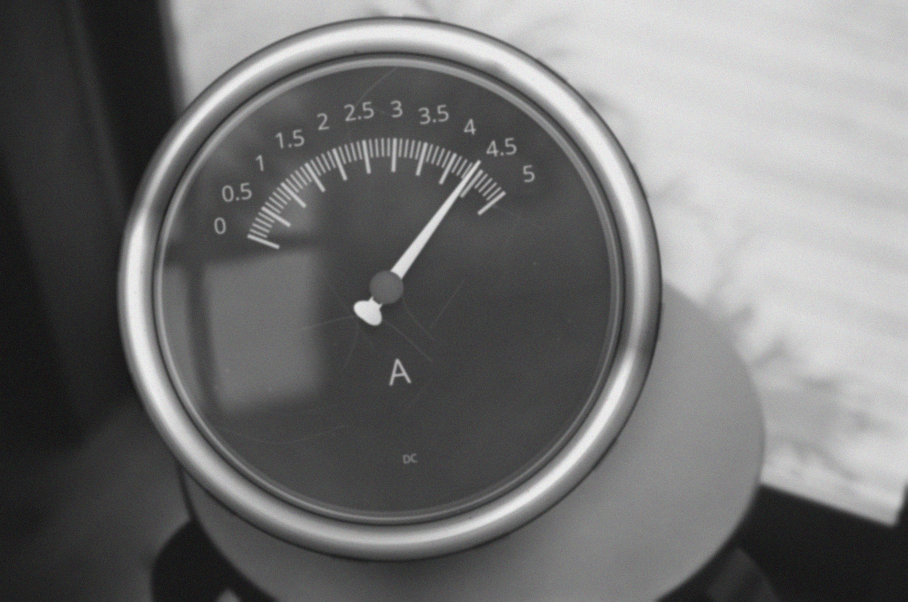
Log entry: A 4.4
